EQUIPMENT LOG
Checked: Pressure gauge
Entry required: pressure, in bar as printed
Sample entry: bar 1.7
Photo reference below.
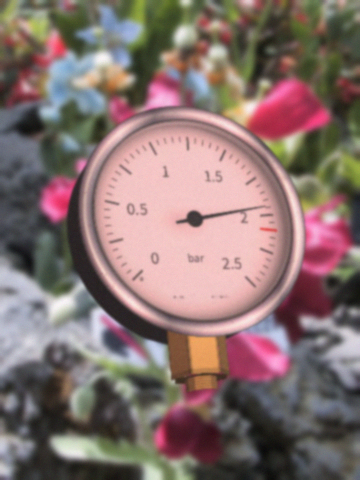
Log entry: bar 1.95
